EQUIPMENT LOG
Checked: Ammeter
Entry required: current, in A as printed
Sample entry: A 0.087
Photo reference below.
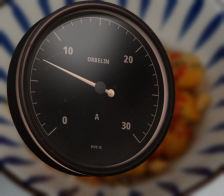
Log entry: A 7
